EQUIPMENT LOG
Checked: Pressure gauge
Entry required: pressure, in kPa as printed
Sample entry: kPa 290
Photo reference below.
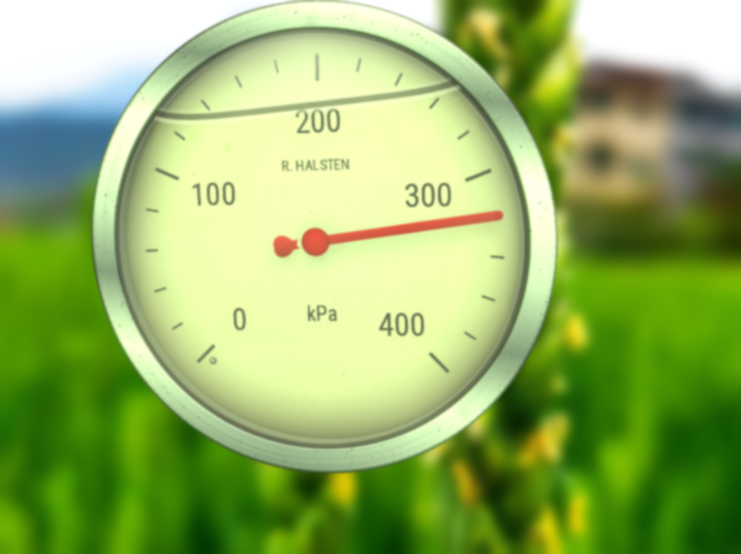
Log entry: kPa 320
